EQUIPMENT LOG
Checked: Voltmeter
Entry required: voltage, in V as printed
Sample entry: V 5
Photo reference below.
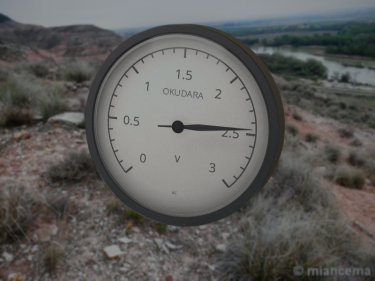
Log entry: V 2.45
